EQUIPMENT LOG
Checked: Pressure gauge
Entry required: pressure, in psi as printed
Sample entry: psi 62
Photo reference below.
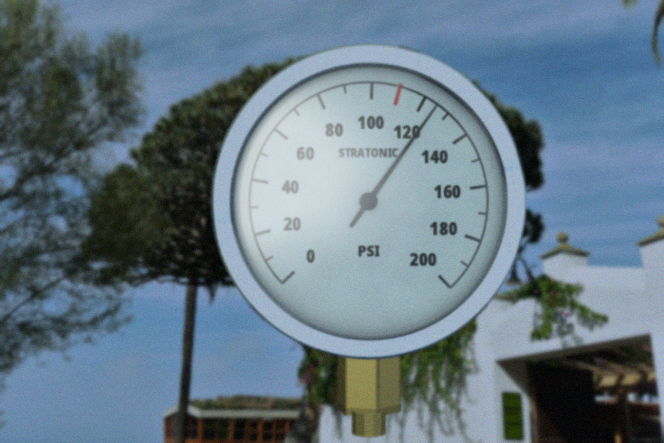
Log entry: psi 125
